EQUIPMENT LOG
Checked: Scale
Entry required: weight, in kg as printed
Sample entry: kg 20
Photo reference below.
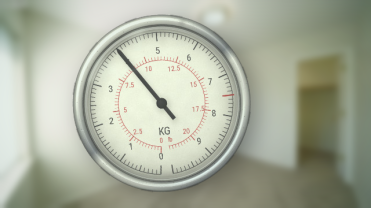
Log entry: kg 4
